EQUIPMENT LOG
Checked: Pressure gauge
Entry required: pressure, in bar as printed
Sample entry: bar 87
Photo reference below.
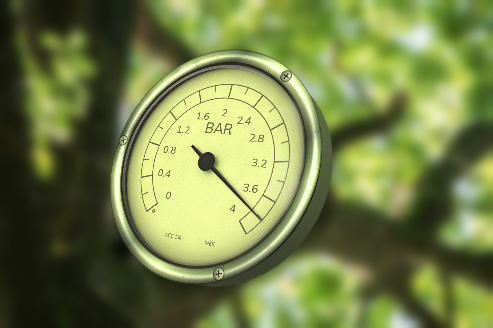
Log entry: bar 3.8
